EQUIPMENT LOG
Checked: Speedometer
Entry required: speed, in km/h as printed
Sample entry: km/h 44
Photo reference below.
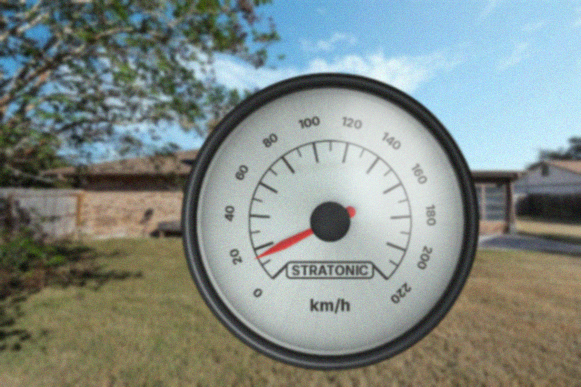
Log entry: km/h 15
